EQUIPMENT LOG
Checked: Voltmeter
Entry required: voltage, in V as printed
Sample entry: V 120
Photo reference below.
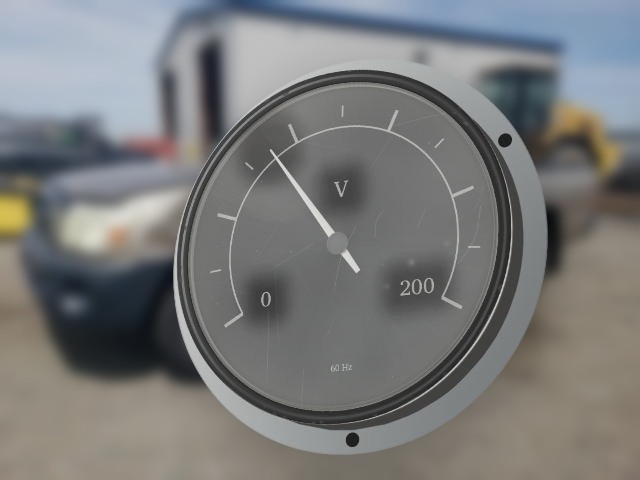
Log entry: V 70
